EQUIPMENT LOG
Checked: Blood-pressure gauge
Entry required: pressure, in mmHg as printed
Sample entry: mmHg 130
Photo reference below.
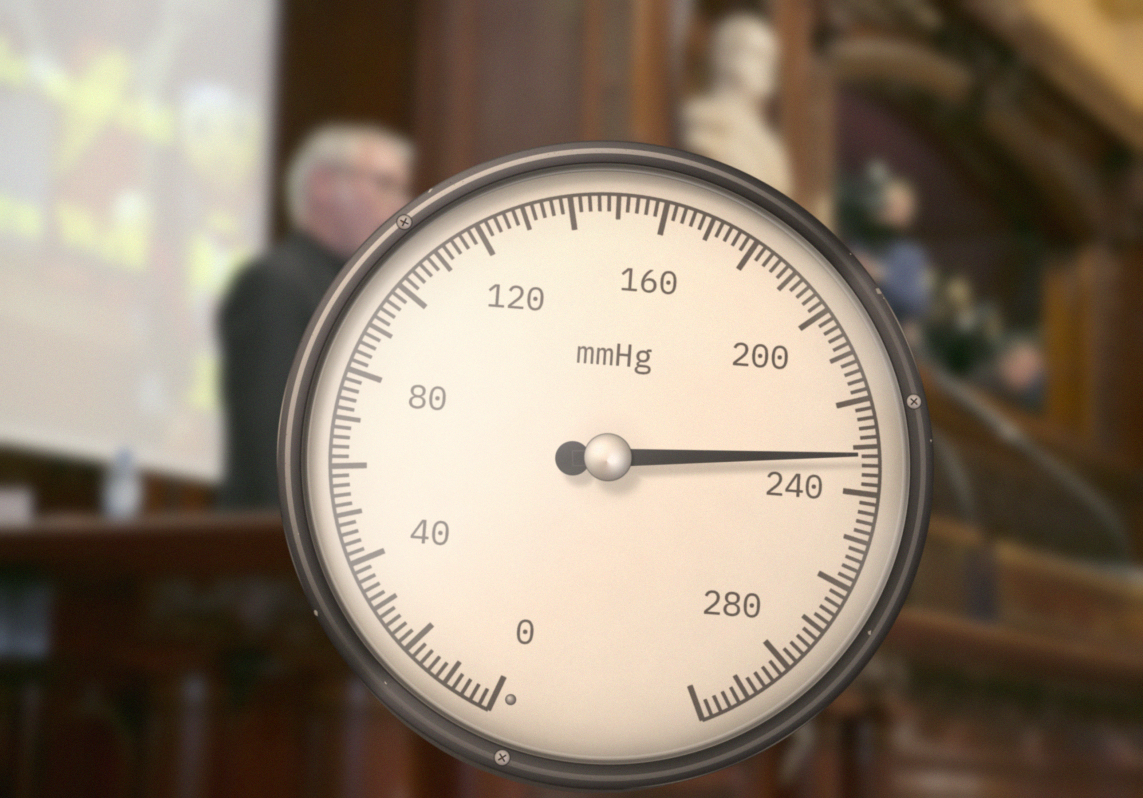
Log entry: mmHg 232
